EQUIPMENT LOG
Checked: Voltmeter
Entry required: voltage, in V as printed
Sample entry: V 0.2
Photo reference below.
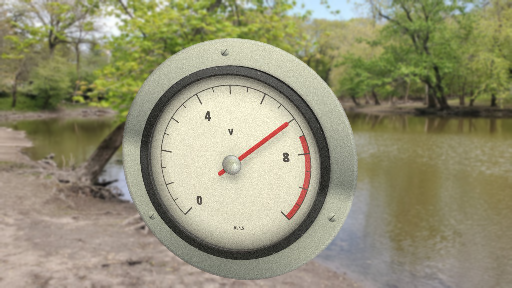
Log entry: V 7
